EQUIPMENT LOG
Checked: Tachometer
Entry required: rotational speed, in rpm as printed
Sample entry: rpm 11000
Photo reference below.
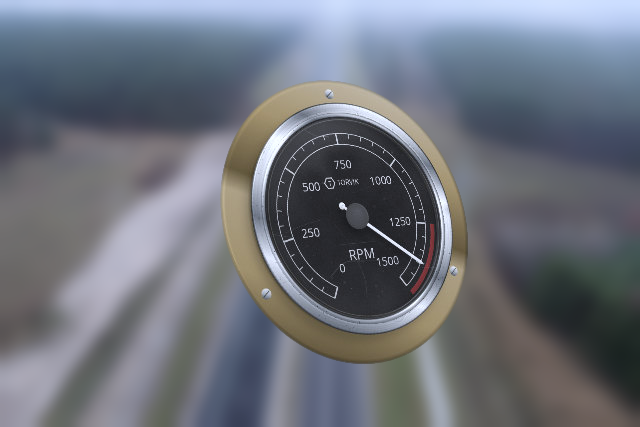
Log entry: rpm 1400
